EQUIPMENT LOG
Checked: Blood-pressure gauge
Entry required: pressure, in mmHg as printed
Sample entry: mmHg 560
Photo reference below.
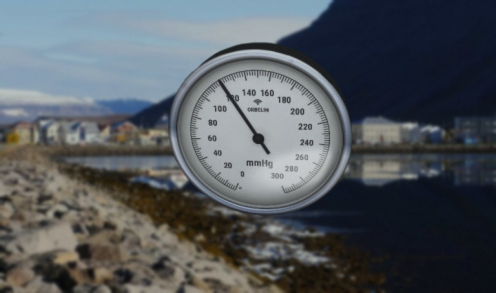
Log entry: mmHg 120
